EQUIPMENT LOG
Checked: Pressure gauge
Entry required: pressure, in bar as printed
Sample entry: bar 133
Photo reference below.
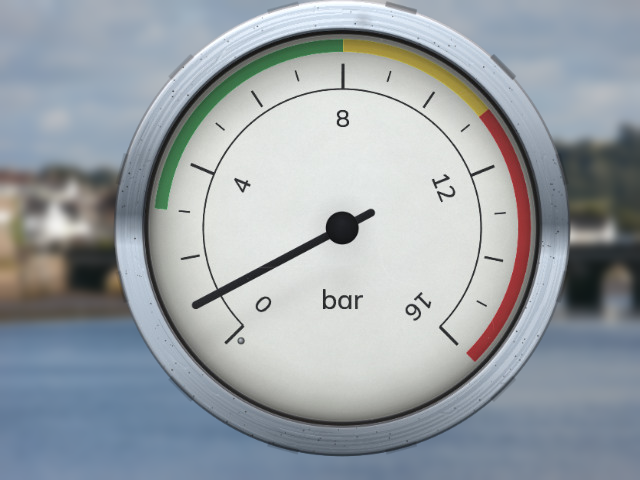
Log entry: bar 1
